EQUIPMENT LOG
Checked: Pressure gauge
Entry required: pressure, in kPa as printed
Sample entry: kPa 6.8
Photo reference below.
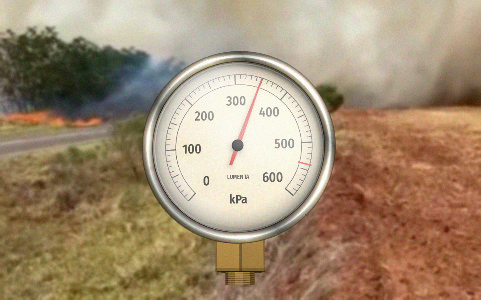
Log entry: kPa 350
